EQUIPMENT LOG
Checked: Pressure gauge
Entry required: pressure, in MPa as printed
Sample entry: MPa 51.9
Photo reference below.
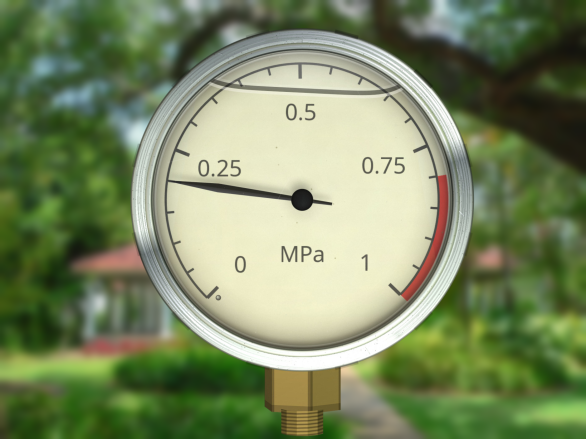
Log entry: MPa 0.2
